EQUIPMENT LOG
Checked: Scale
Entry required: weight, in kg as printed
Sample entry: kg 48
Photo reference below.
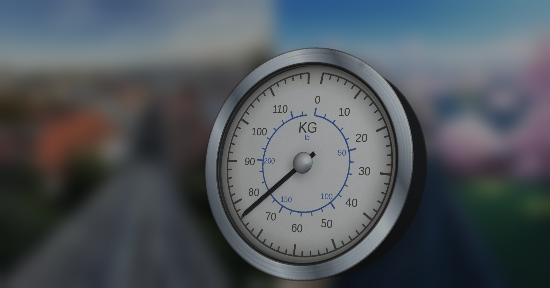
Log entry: kg 76
